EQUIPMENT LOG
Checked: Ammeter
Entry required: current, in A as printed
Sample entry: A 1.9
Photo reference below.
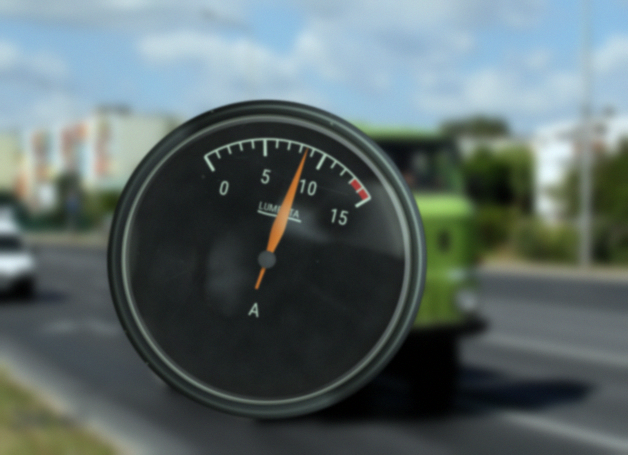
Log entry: A 8.5
